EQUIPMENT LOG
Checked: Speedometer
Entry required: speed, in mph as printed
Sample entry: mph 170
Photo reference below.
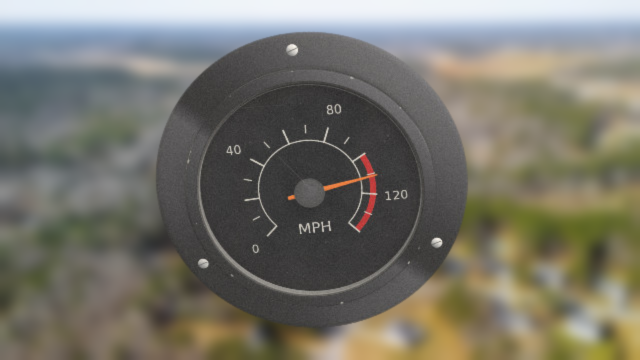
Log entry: mph 110
